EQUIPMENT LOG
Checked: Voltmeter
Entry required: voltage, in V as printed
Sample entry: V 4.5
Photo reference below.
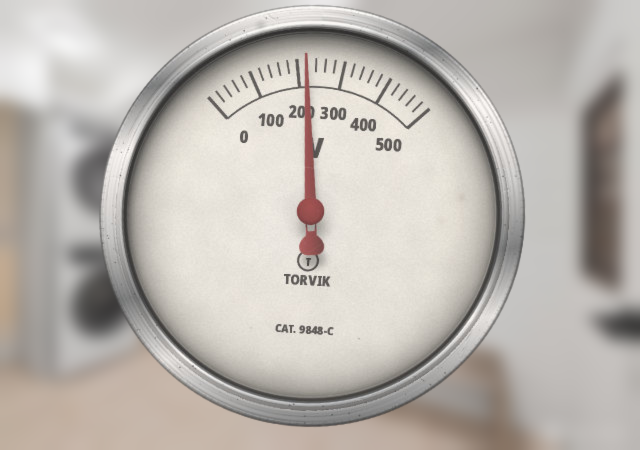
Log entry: V 220
